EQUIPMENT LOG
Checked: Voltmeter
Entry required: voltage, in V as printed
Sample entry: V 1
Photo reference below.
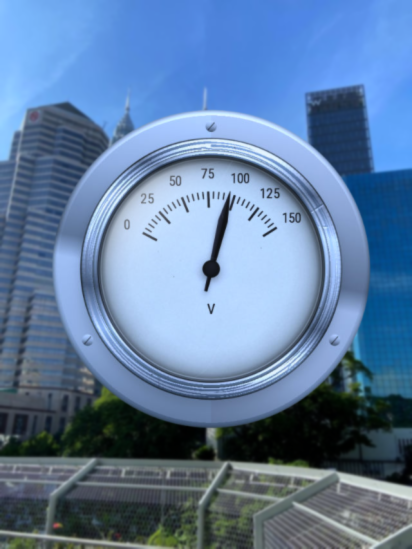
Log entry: V 95
